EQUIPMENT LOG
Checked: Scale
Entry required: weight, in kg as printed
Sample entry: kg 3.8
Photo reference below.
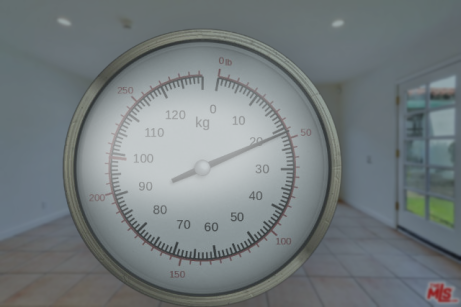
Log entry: kg 21
